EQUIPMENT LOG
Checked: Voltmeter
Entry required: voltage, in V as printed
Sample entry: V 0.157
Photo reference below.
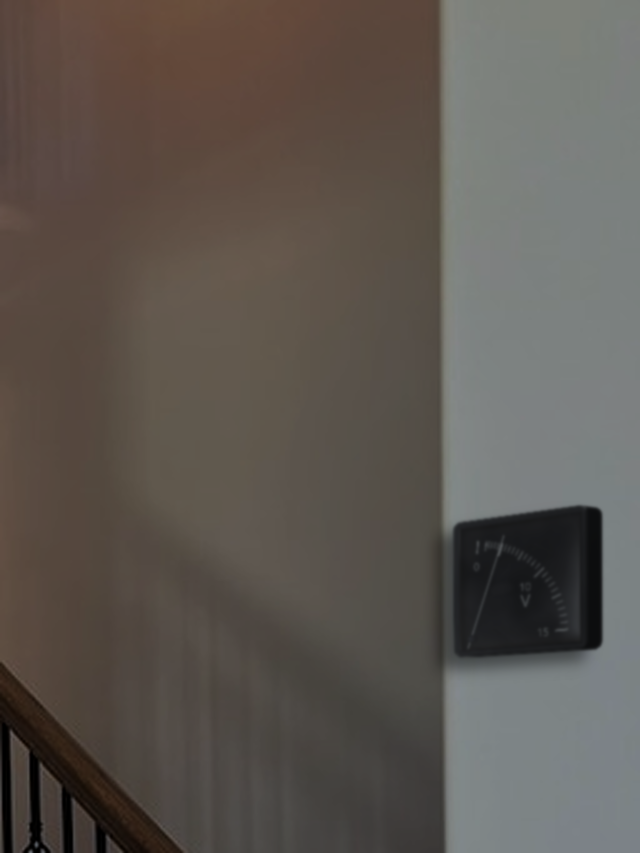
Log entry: V 5
